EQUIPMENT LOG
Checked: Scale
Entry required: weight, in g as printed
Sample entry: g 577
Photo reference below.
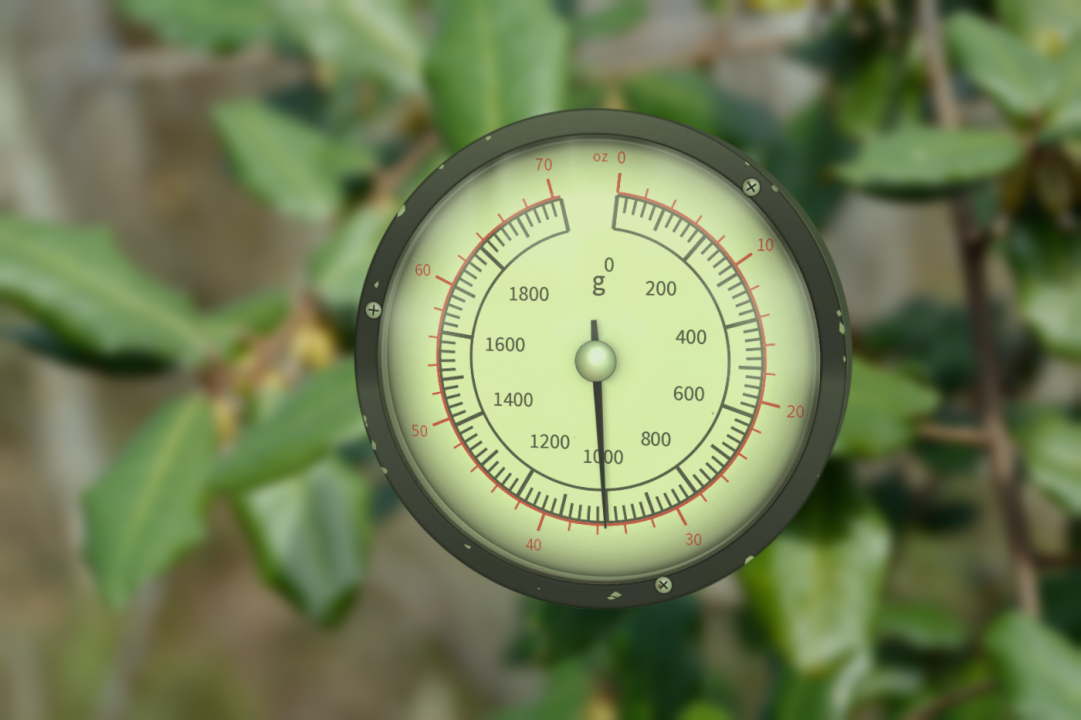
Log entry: g 1000
